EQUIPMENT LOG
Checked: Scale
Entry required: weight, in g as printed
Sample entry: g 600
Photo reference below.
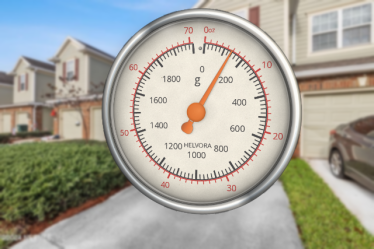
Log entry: g 140
